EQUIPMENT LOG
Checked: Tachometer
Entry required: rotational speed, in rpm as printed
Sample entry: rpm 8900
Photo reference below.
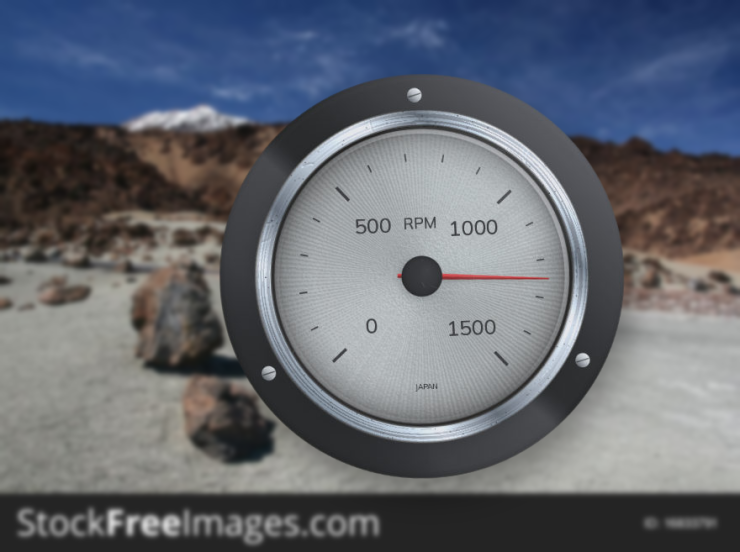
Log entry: rpm 1250
